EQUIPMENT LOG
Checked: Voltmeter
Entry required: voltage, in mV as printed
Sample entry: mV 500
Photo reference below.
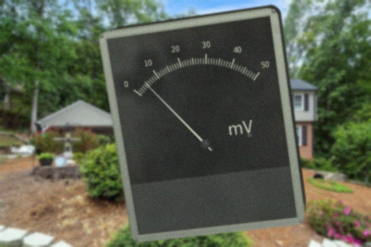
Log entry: mV 5
